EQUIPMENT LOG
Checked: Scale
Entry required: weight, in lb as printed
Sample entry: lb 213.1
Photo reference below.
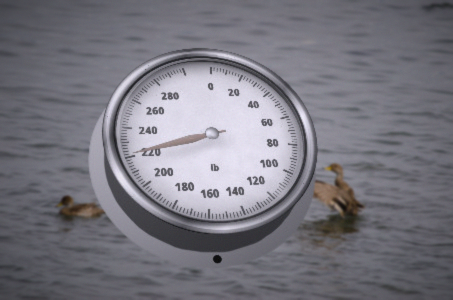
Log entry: lb 220
